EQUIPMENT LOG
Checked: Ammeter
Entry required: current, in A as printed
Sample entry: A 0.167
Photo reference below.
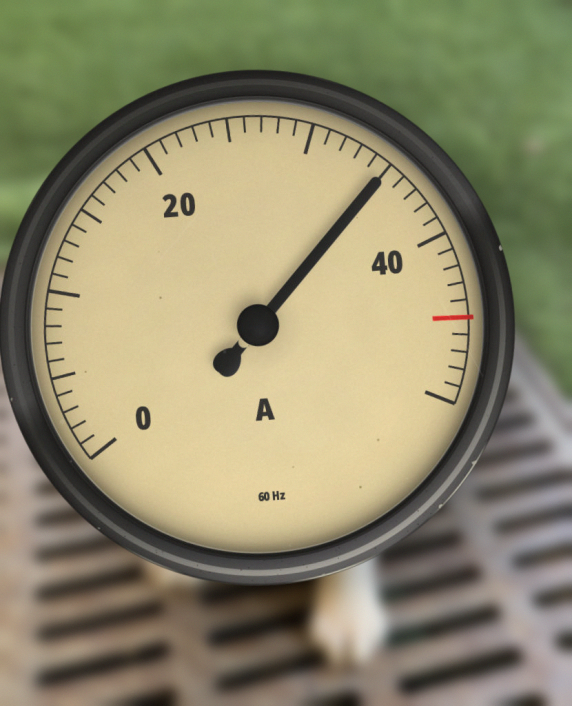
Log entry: A 35
